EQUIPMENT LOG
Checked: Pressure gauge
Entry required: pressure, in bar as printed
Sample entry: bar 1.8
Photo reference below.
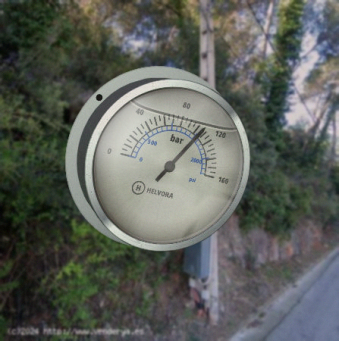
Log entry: bar 105
